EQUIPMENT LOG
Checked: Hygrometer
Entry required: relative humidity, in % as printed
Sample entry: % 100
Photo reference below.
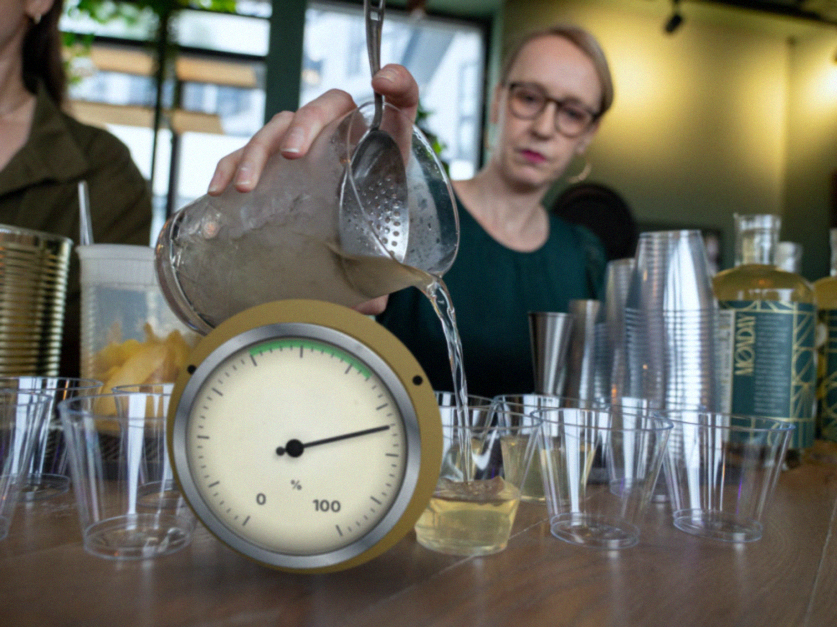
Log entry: % 74
